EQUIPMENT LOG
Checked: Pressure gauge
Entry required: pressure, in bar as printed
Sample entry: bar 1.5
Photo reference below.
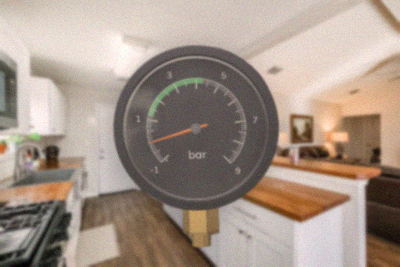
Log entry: bar 0
